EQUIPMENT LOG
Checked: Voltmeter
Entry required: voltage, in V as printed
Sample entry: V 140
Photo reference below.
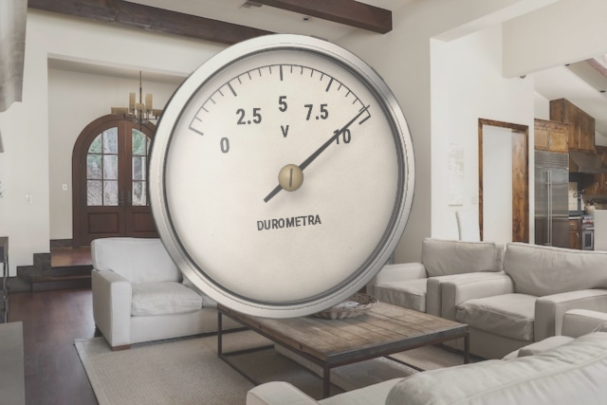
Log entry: V 9.5
